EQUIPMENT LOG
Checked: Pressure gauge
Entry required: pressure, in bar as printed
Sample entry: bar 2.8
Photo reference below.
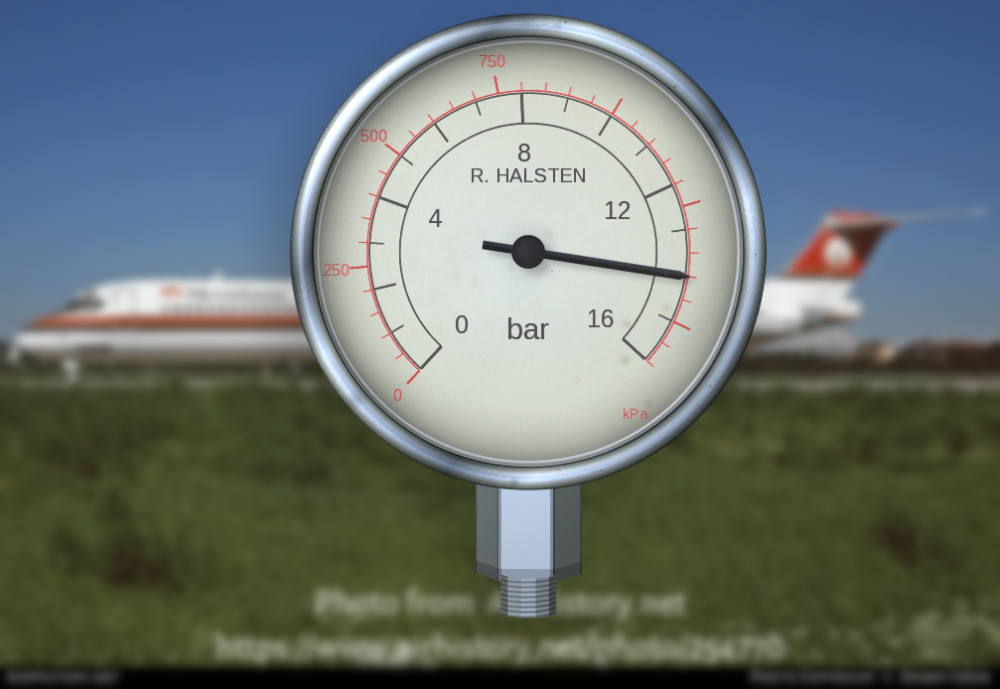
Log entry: bar 14
